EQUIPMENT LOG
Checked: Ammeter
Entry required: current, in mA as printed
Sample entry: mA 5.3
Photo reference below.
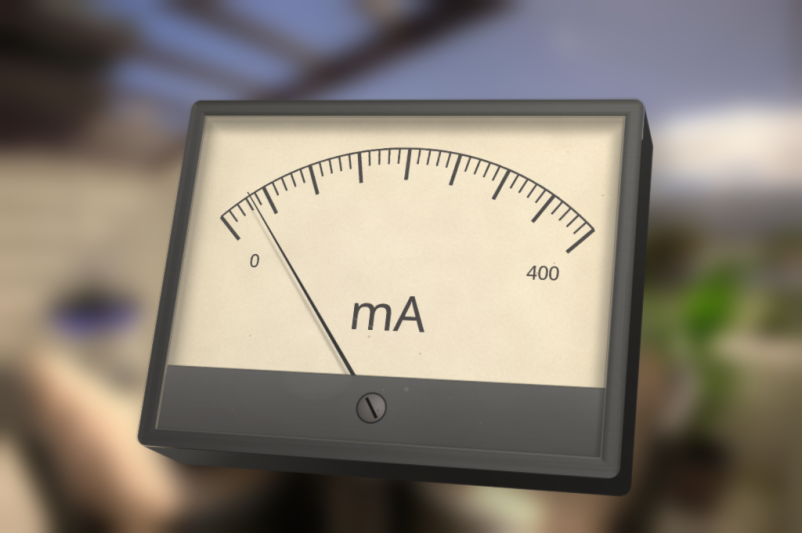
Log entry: mA 35
